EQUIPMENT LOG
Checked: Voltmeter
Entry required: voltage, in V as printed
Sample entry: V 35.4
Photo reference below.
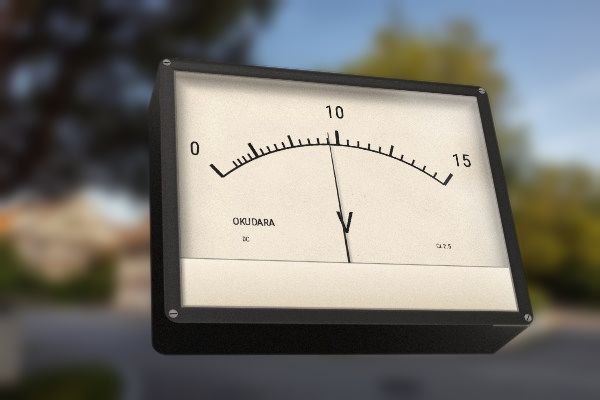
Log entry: V 9.5
